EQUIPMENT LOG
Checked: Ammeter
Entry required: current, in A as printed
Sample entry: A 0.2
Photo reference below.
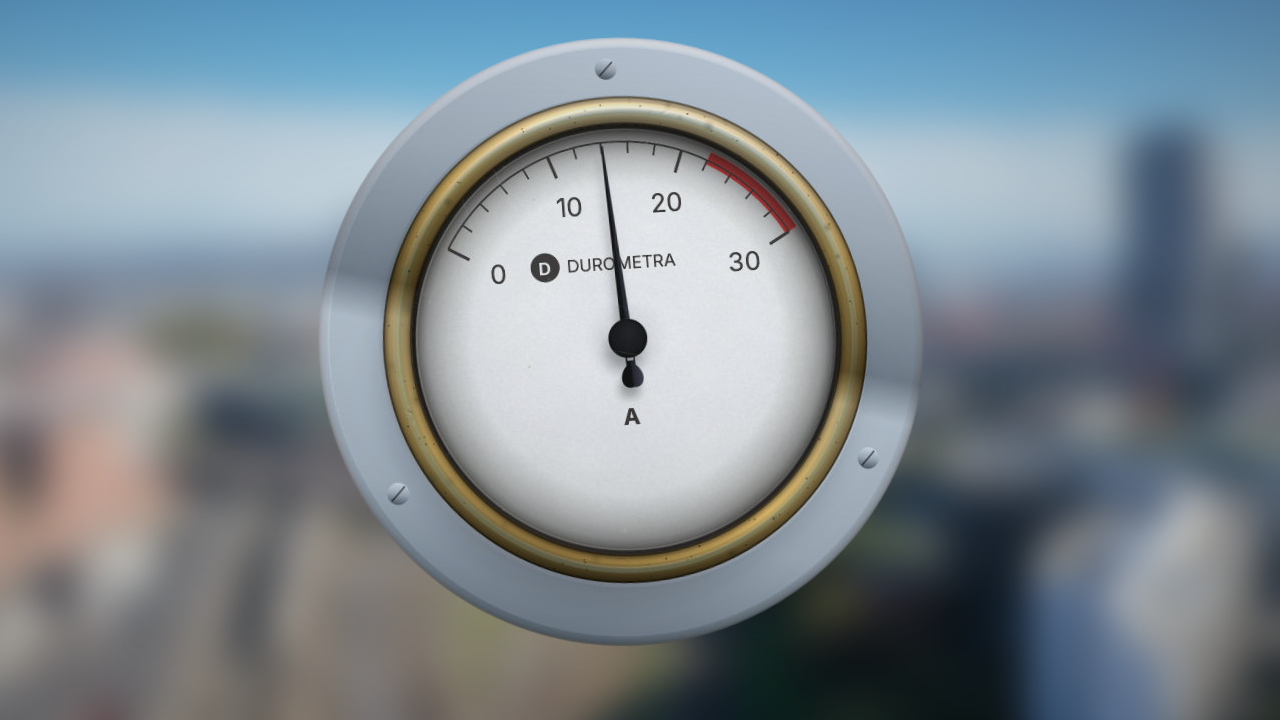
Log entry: A 14
